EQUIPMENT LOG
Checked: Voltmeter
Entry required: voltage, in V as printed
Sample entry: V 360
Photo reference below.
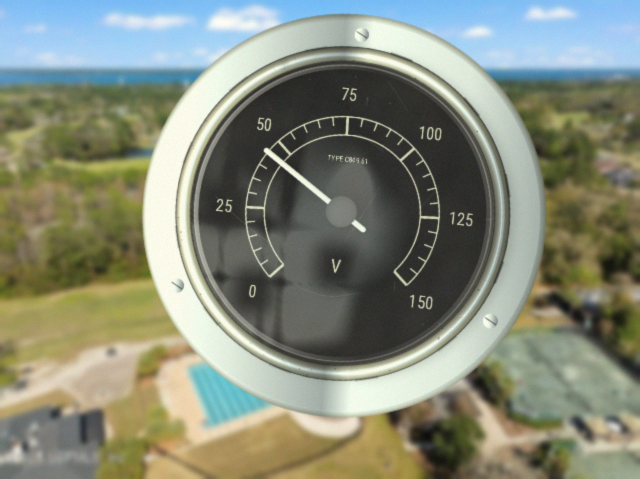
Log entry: V 45
